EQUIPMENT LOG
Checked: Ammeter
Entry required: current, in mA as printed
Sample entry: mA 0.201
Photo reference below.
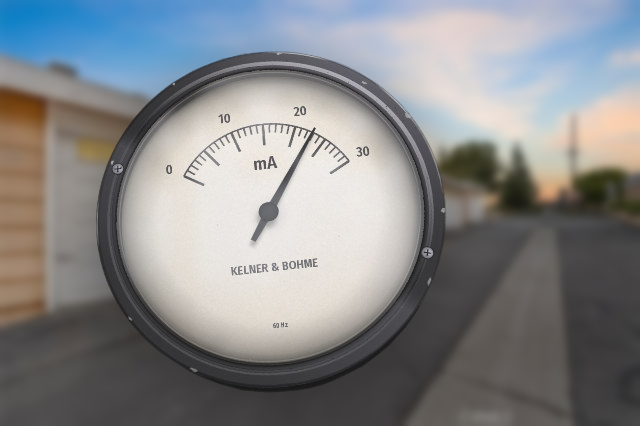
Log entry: mA 23
